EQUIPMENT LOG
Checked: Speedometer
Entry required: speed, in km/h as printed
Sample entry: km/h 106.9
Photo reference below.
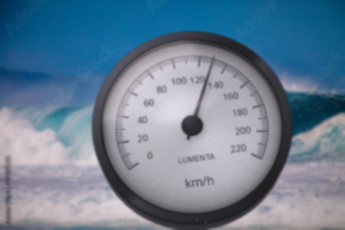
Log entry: km/h 130
